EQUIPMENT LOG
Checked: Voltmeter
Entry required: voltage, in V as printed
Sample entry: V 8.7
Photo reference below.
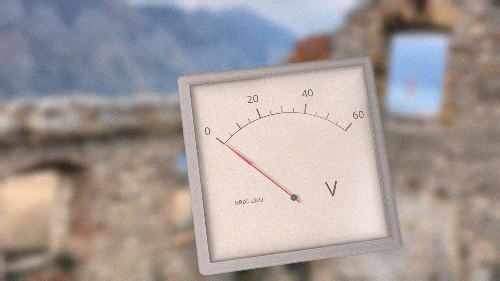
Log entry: V 0
